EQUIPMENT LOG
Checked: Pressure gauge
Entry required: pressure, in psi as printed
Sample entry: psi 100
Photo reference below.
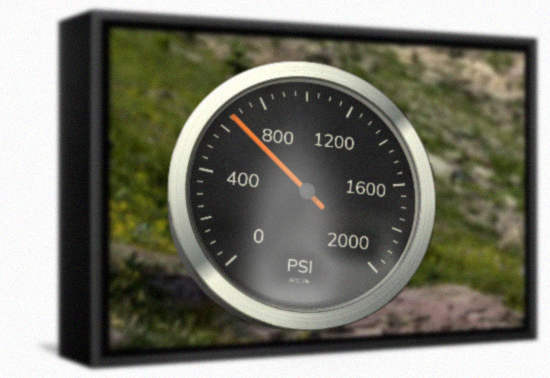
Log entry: psi 650
